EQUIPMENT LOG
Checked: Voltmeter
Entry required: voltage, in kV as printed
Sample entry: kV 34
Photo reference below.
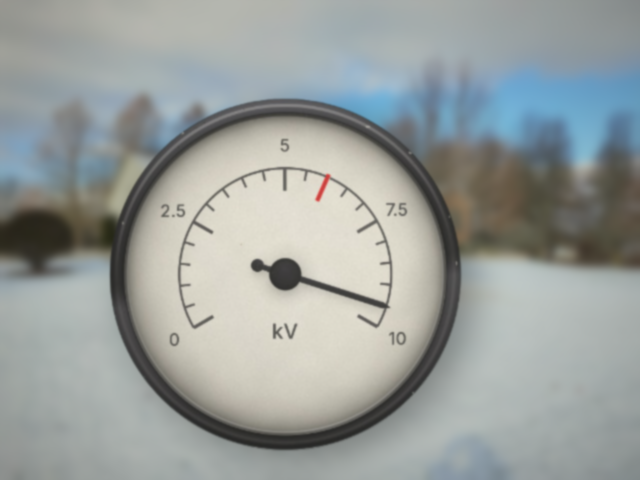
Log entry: kV 9.5
